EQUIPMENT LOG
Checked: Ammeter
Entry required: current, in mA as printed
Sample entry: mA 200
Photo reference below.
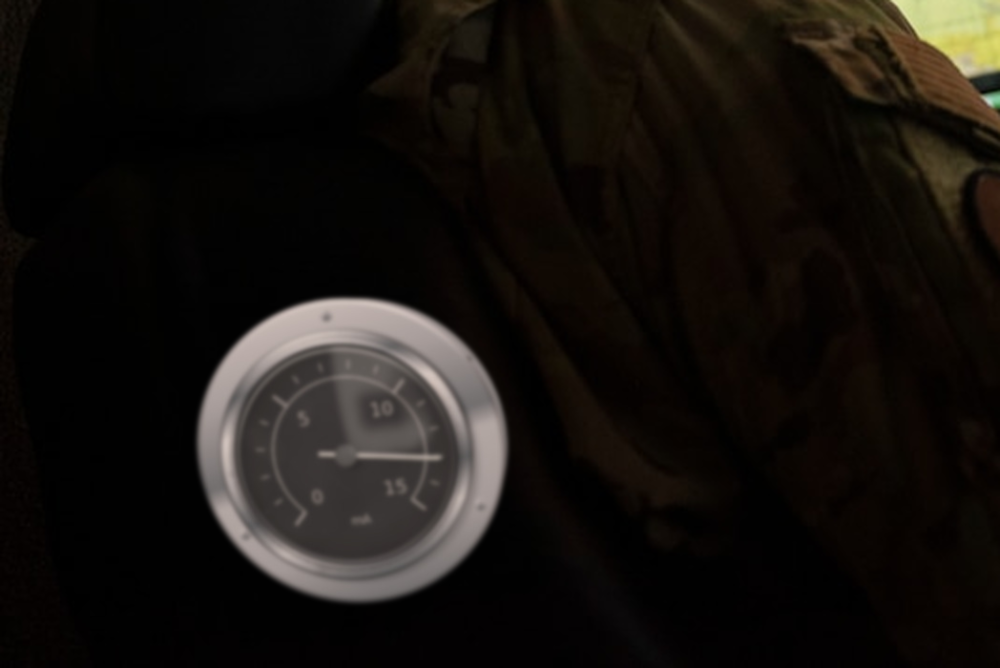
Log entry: mA 13
